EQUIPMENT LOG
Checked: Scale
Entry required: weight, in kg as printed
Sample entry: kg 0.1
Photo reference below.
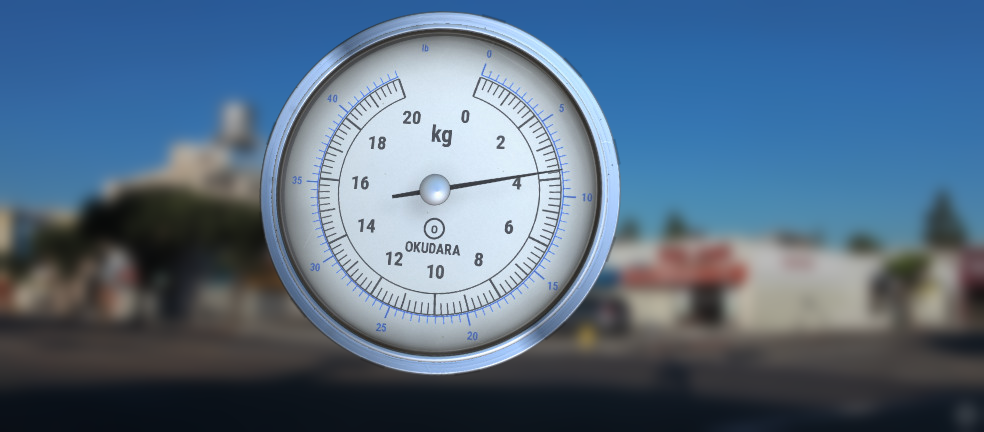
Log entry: kg 3.8
